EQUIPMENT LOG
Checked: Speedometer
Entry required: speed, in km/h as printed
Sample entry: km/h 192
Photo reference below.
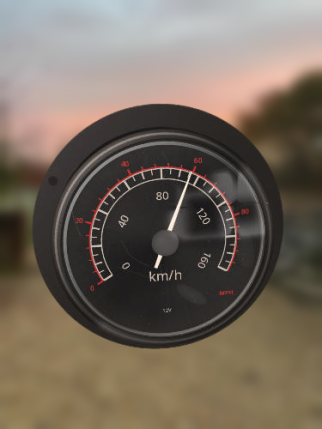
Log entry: km/h 95
